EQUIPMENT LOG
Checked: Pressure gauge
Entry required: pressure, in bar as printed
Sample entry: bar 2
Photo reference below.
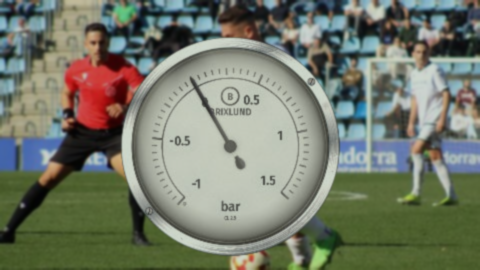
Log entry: bar 0
